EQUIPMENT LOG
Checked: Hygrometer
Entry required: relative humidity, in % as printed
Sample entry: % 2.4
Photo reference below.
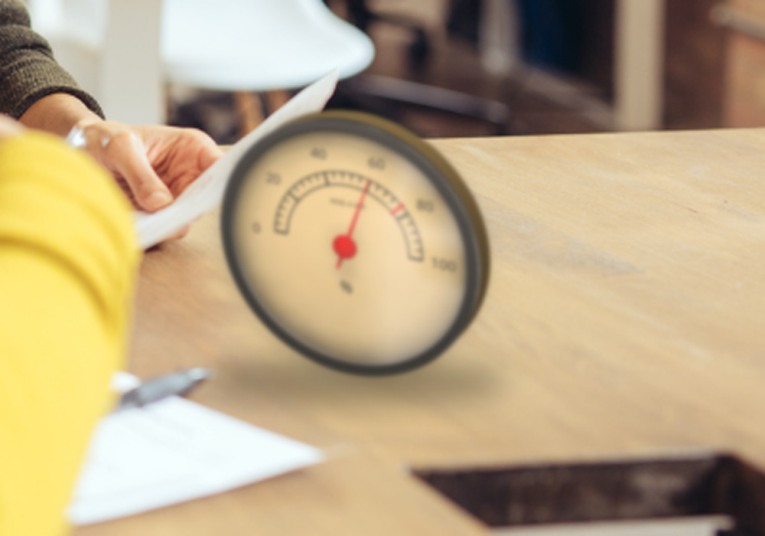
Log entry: % 60
